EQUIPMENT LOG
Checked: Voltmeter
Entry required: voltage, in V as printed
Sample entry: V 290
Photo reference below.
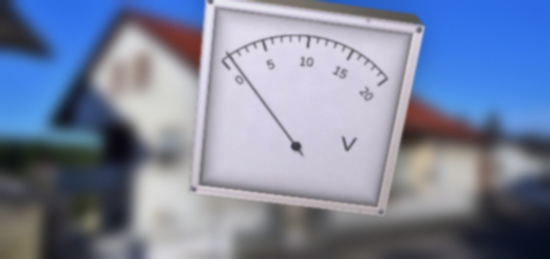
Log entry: V 1
